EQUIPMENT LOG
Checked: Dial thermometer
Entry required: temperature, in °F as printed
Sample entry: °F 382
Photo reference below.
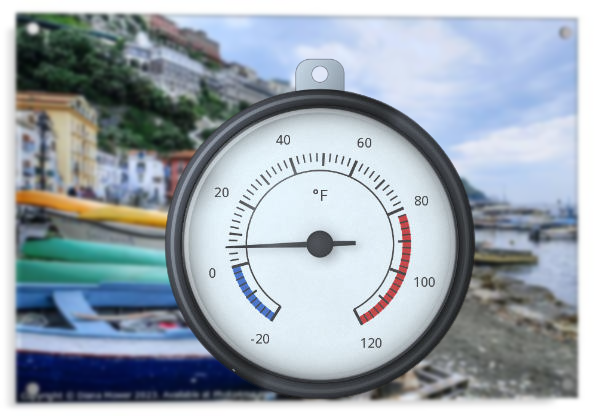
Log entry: °F 6
